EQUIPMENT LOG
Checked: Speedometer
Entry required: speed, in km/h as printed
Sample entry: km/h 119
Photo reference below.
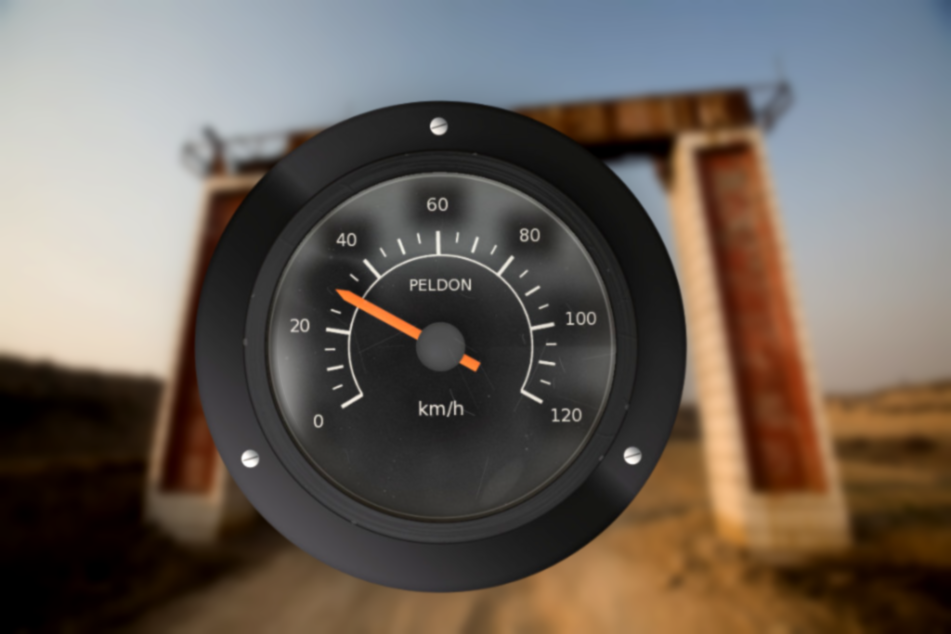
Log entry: km/h 30
